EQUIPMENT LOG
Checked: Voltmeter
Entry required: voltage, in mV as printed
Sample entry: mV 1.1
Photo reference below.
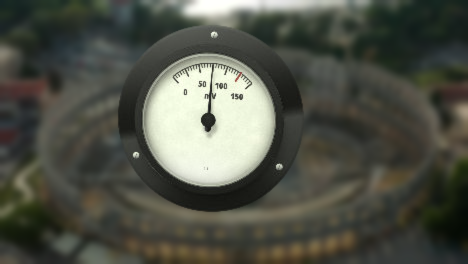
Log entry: mV 75
